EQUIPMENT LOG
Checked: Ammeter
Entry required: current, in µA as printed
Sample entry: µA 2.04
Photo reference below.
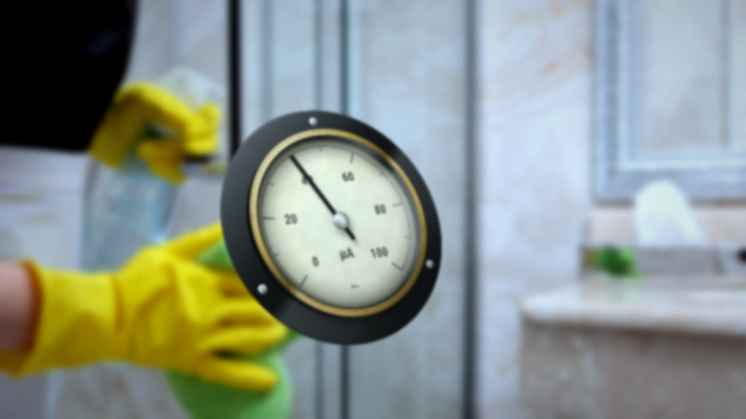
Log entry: µA 40
